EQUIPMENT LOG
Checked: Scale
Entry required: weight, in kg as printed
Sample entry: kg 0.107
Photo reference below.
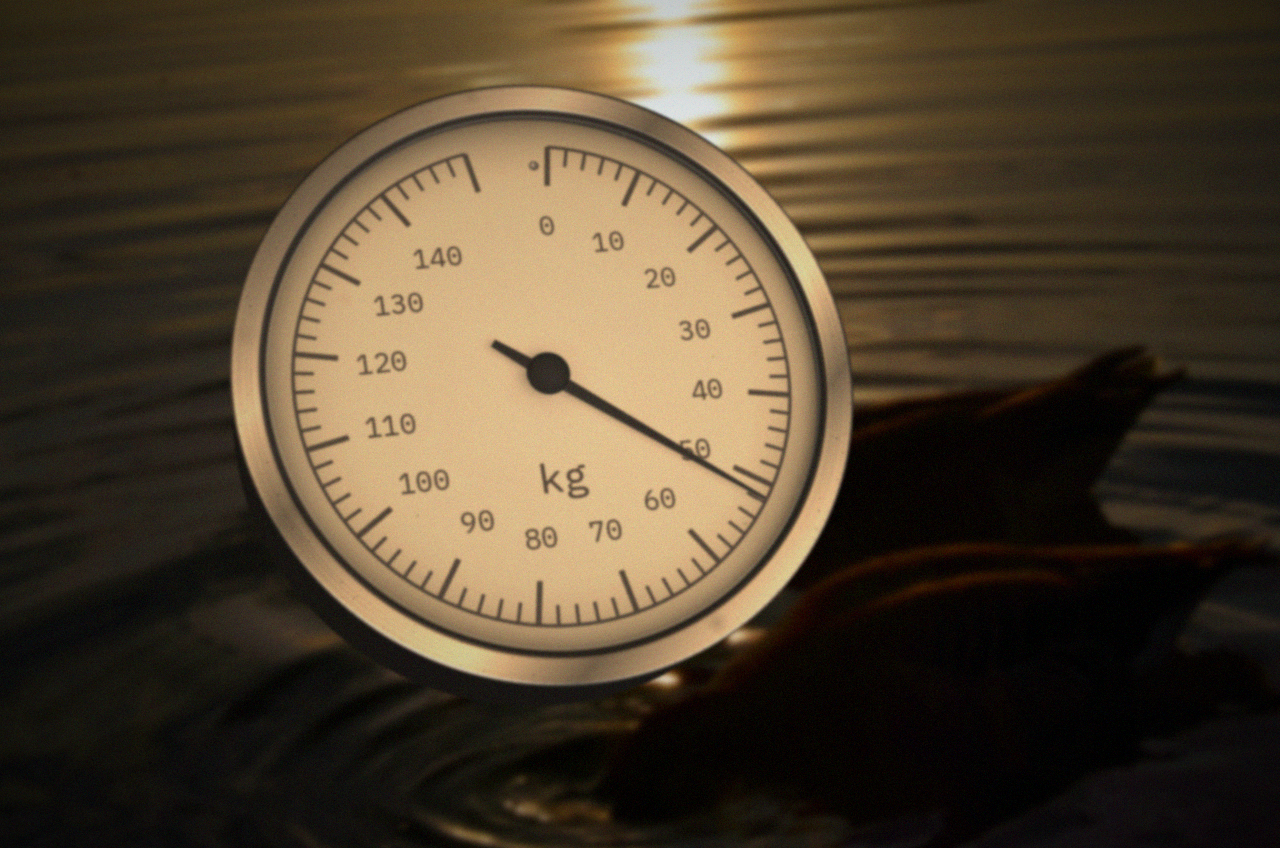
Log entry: kg 52
